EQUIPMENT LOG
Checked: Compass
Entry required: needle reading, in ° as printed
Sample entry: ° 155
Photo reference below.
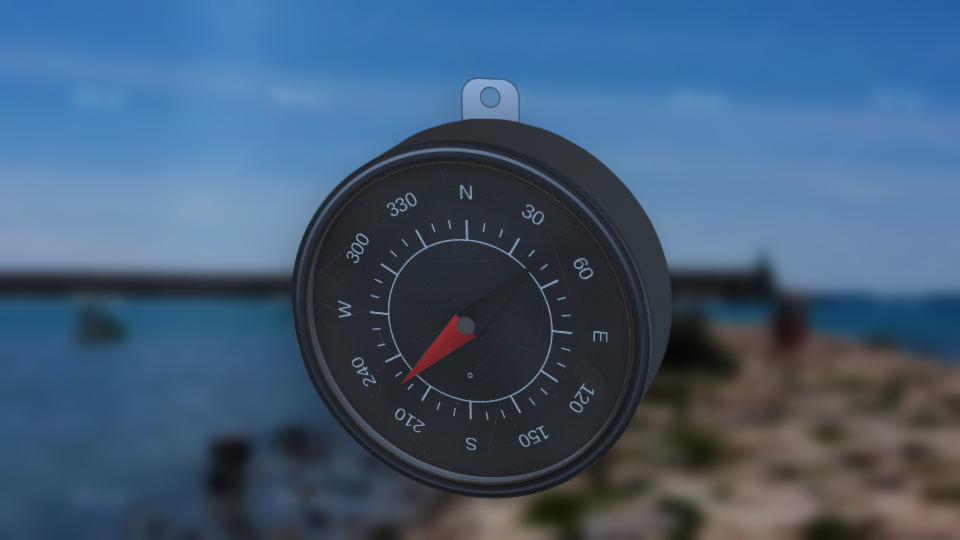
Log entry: ° 225
